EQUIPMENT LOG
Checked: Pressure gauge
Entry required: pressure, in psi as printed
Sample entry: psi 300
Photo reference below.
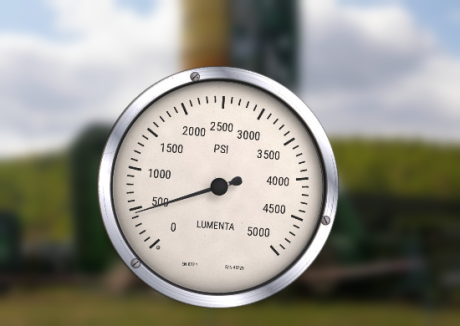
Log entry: psi 450
